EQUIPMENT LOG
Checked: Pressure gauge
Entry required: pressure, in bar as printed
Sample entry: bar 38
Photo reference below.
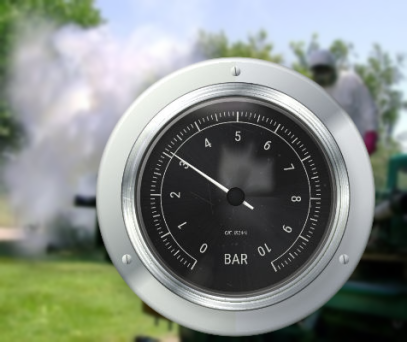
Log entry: bar 3.1
